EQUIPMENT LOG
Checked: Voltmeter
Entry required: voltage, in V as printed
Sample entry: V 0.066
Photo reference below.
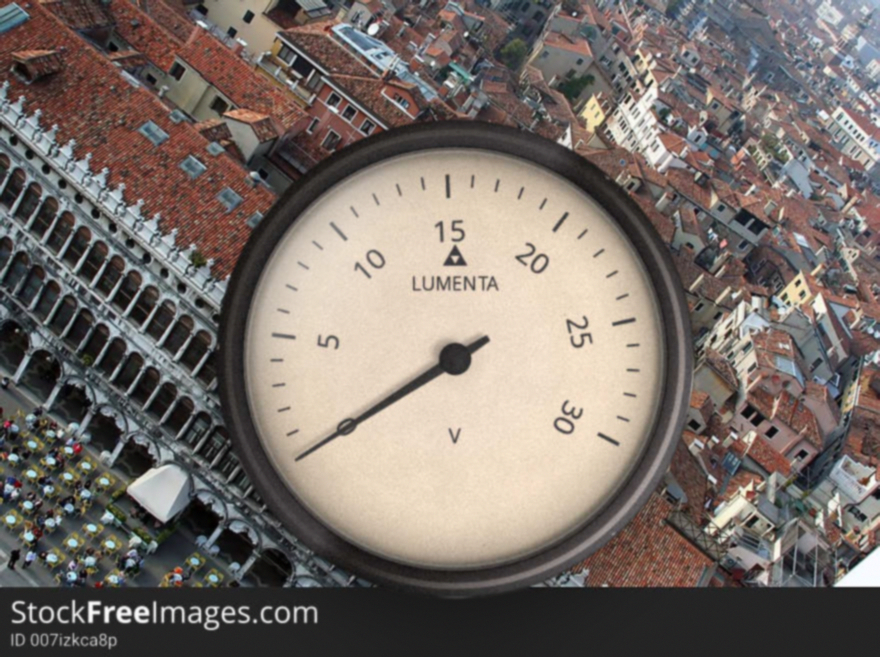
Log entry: V 0
